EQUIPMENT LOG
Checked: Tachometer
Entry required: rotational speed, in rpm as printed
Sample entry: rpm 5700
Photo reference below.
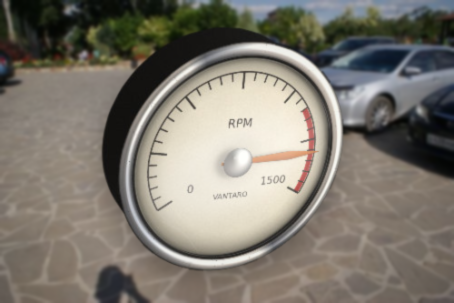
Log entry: rpm 1300
